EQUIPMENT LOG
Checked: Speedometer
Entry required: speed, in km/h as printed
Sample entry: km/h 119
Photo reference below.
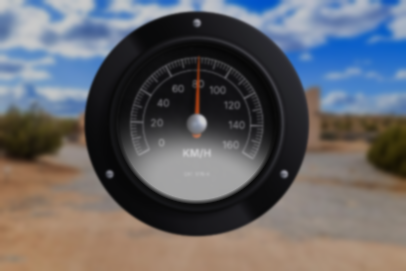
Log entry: km/h 80
